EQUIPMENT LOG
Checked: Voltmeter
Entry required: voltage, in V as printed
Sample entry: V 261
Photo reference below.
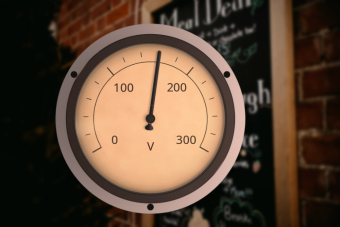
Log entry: V 160
